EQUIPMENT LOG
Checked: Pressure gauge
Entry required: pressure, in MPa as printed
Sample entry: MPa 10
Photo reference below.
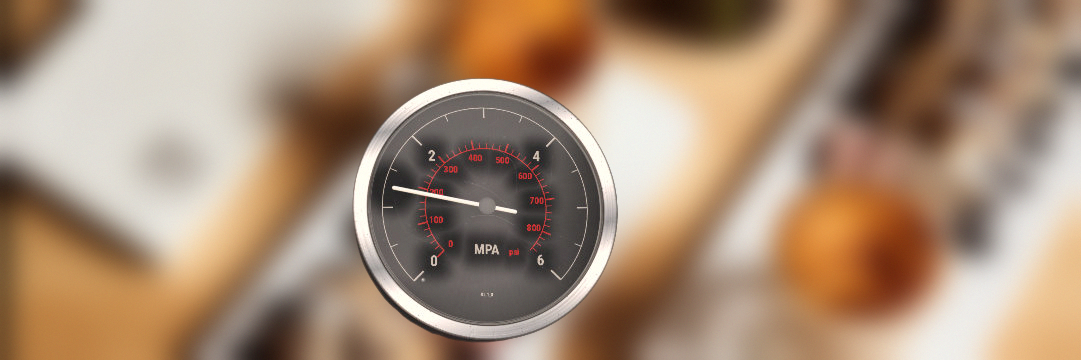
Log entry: MPa 1.25
